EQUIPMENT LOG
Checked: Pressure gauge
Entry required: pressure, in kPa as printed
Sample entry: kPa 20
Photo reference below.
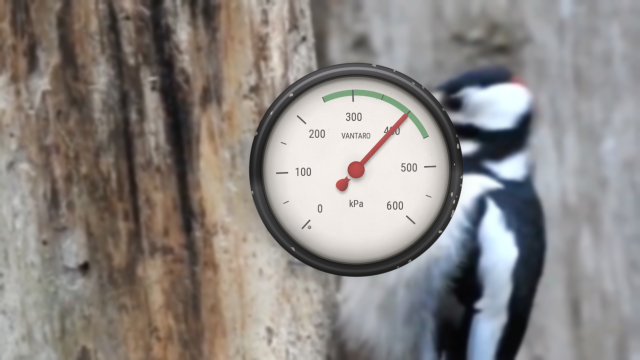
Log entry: kPa 400
